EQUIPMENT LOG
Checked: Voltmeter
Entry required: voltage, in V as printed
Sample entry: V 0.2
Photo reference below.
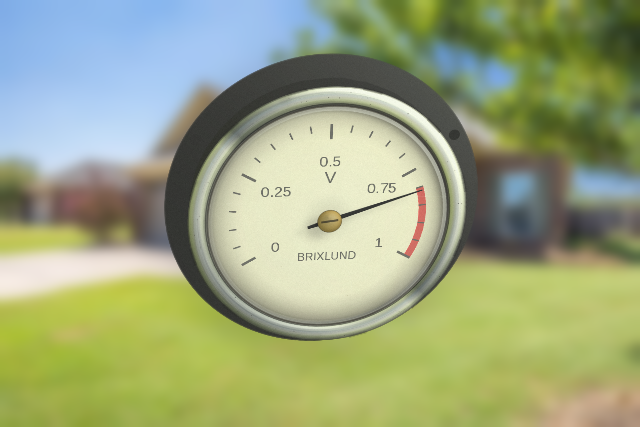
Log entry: V 0.8
